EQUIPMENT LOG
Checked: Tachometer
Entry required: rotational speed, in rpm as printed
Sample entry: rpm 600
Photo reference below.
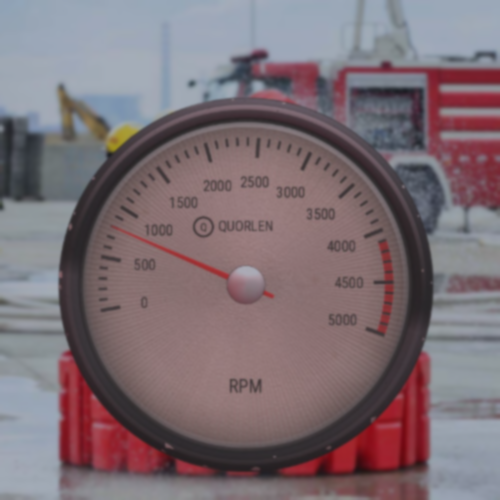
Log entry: rpm 800
